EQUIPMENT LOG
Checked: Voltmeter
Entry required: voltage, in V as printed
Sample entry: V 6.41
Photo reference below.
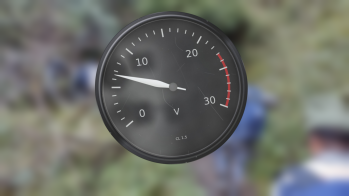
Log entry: V 6.5
